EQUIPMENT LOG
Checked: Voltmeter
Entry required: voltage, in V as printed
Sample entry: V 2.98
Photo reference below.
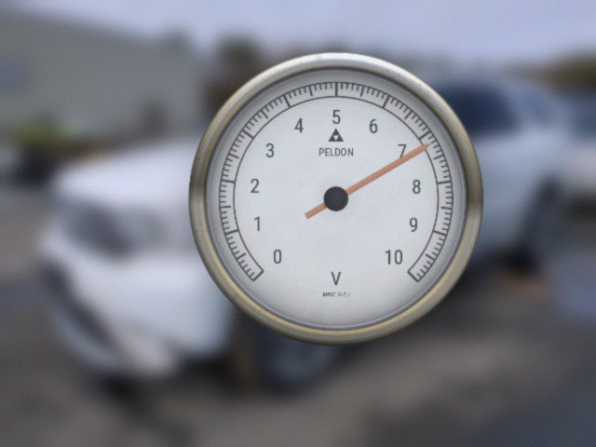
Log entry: V 7.2
